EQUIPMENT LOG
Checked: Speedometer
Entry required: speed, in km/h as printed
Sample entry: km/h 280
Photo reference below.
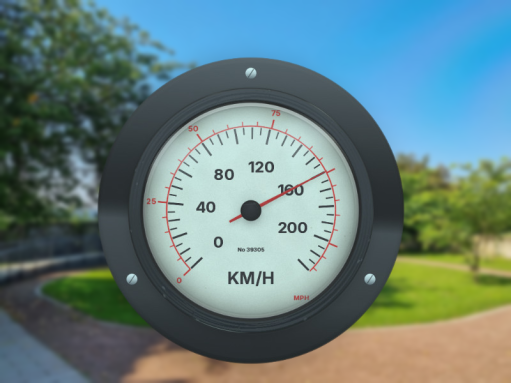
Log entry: km/h 160
